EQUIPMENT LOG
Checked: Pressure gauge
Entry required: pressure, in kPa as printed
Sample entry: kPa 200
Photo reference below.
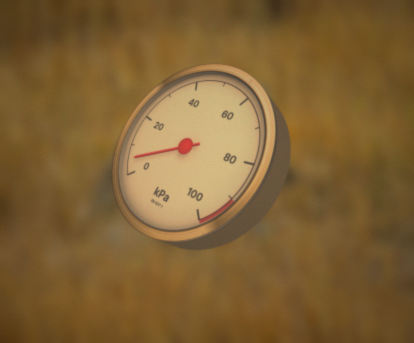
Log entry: kPa 5
